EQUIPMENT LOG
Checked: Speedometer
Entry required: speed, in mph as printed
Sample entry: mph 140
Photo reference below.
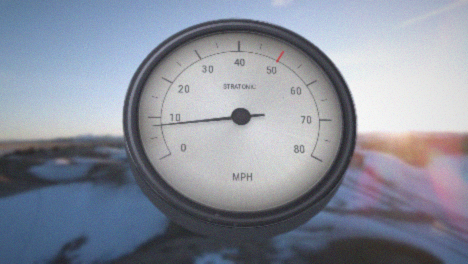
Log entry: mph 7.5
